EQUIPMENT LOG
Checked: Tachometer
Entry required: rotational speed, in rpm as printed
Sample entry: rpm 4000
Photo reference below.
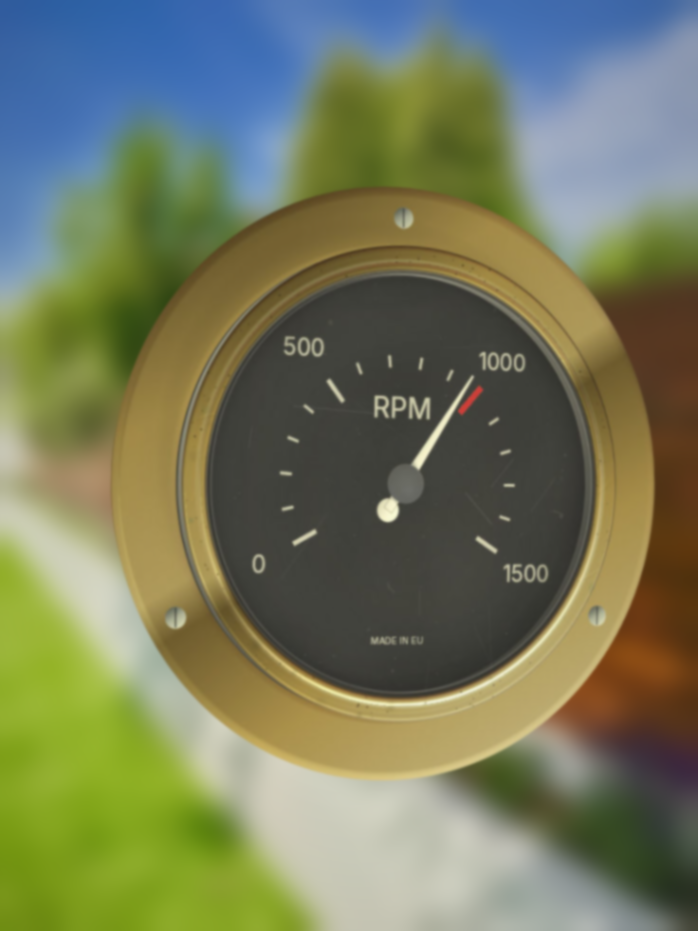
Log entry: rpm 950
